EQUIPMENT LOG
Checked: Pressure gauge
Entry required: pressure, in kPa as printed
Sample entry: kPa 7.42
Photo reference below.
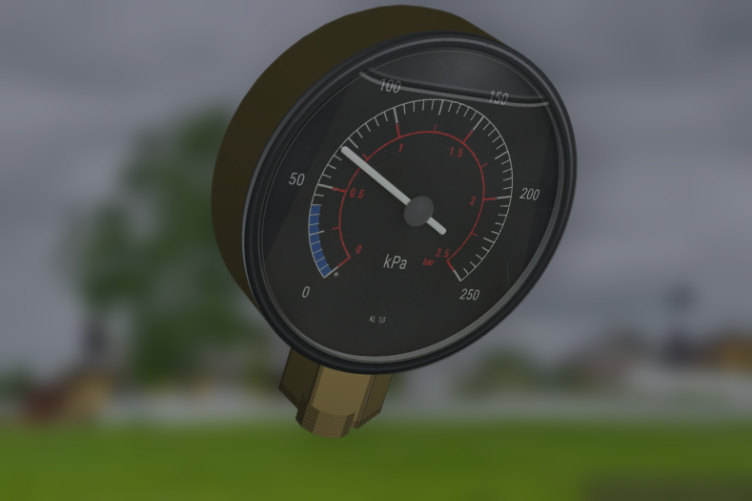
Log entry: kPa 70
